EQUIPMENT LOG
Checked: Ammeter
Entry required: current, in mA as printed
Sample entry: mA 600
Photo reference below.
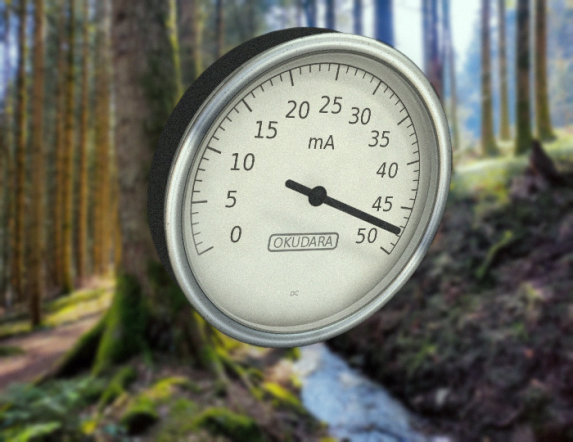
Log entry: mA 47.5
